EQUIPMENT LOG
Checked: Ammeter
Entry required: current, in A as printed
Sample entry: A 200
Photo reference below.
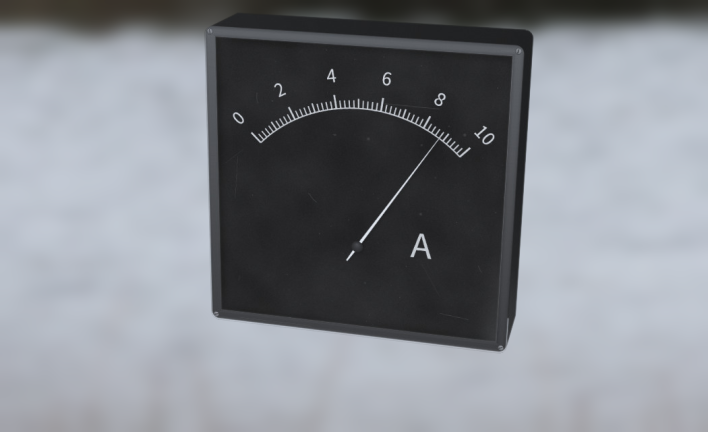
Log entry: A 8.8
